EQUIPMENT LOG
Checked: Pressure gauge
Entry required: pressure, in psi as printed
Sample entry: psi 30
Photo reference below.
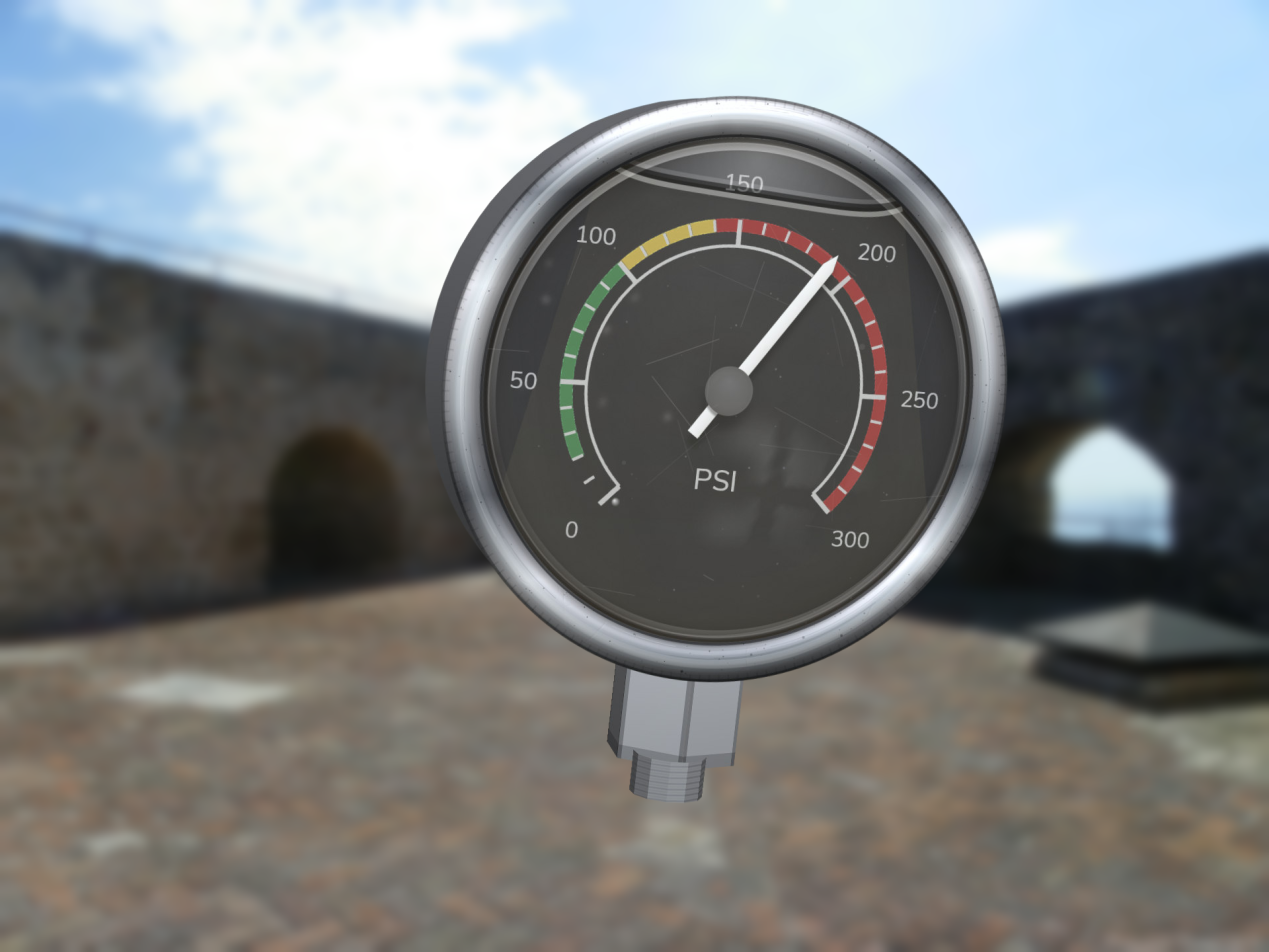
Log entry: psi 190
